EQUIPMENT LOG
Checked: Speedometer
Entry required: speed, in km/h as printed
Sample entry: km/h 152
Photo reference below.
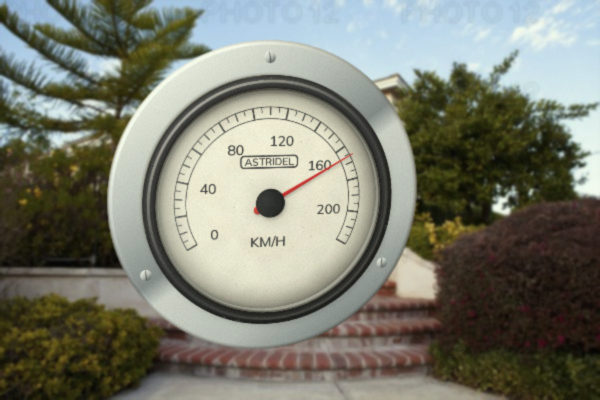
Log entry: km/h 165
